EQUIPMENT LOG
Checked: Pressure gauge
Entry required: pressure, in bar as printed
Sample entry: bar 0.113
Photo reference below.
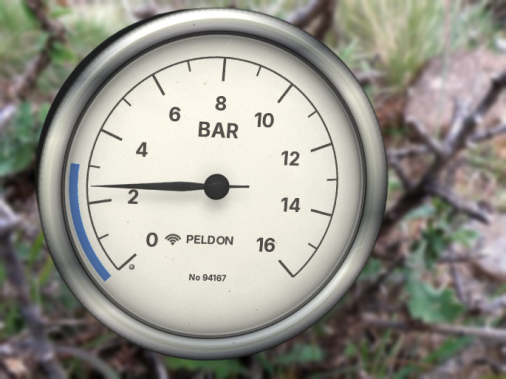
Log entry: bar 2.5
